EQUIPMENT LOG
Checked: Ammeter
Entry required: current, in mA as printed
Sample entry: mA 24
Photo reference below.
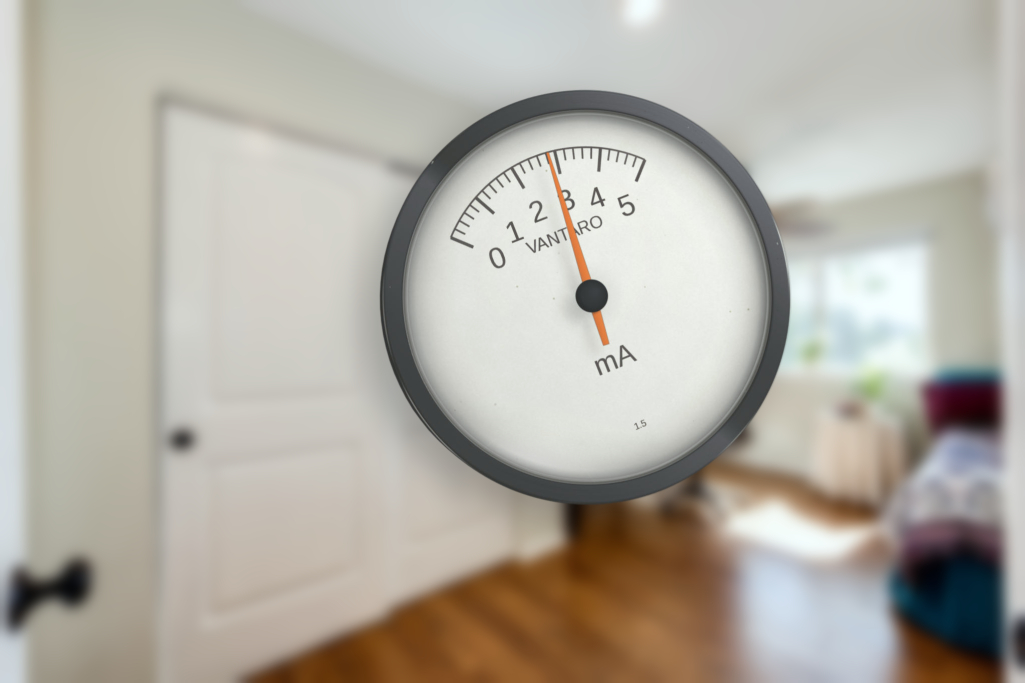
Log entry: mA 2.8
